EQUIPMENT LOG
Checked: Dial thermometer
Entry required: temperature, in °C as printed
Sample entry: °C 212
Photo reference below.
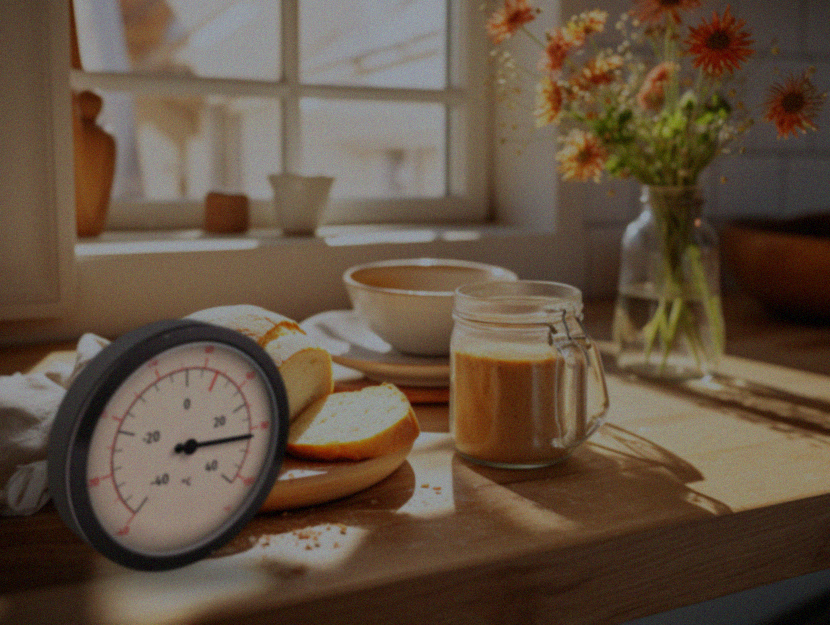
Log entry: °C 28
